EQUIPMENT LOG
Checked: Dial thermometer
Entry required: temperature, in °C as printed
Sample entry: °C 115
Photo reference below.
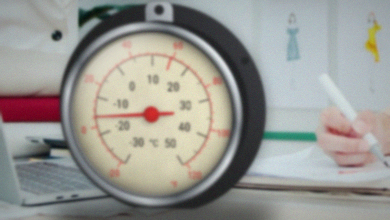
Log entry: °C -15
